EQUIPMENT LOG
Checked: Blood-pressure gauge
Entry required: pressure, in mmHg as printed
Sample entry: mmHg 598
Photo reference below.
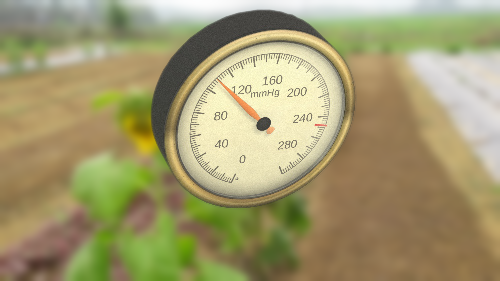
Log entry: mmHg 110
